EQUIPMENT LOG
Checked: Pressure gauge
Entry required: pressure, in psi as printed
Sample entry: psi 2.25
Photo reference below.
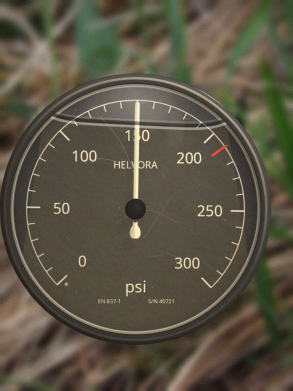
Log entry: psi 150
